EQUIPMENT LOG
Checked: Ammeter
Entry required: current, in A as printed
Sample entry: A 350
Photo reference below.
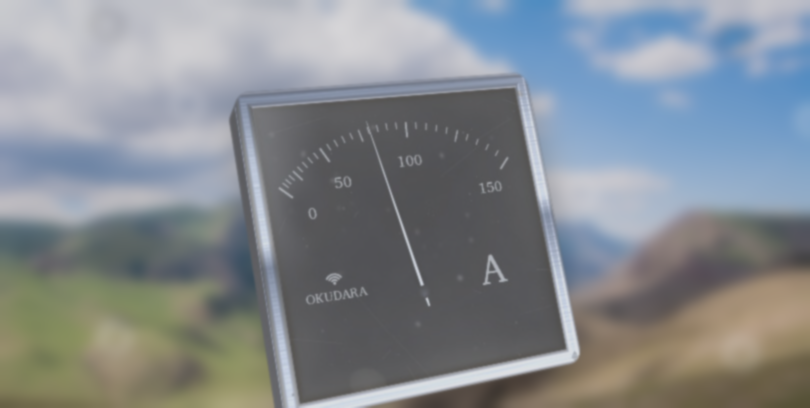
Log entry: A 80
